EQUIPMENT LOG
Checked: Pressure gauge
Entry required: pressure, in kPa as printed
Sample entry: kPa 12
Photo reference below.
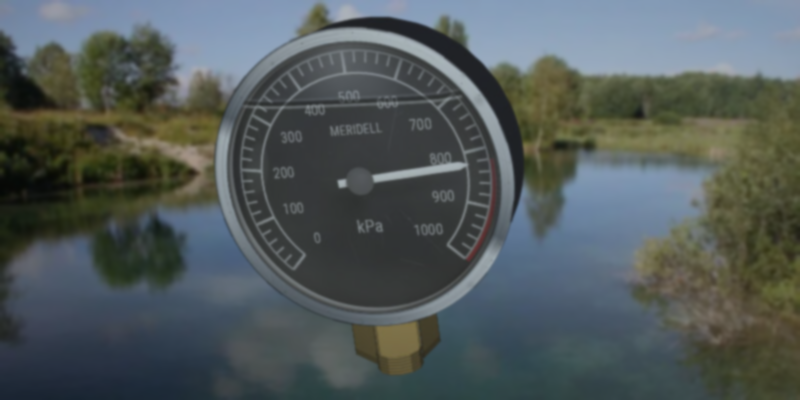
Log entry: kPa 820
